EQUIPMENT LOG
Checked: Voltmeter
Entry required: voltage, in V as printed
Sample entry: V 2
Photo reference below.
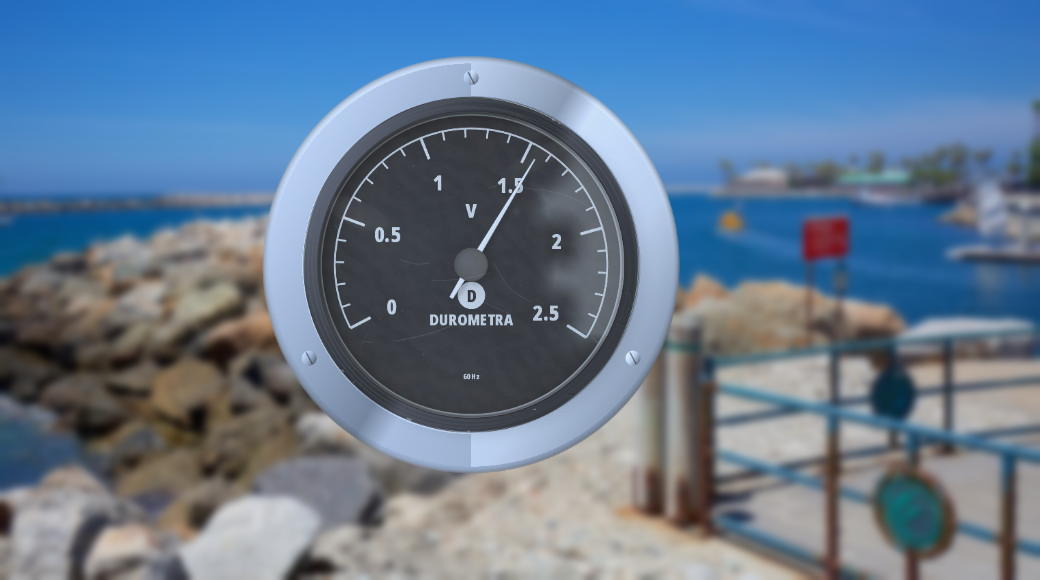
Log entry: V 1.55
